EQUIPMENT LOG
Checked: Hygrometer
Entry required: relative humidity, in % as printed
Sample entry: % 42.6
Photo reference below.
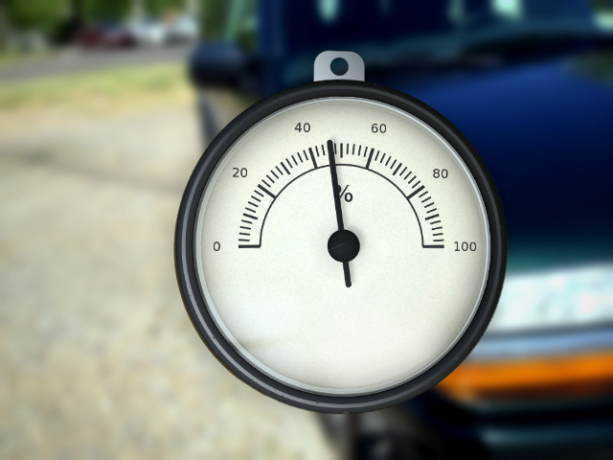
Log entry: % 46
